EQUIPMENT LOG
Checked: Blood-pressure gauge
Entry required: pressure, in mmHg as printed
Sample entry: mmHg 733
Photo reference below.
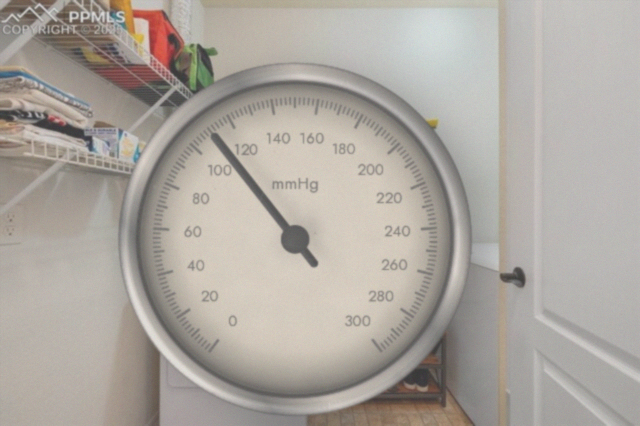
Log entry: mmHg 110
